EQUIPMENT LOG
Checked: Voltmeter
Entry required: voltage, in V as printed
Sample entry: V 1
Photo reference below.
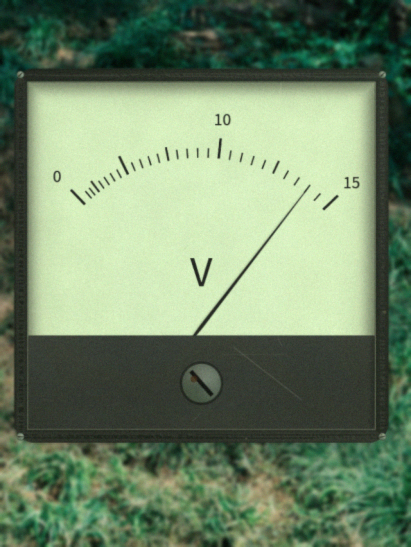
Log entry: V 14
